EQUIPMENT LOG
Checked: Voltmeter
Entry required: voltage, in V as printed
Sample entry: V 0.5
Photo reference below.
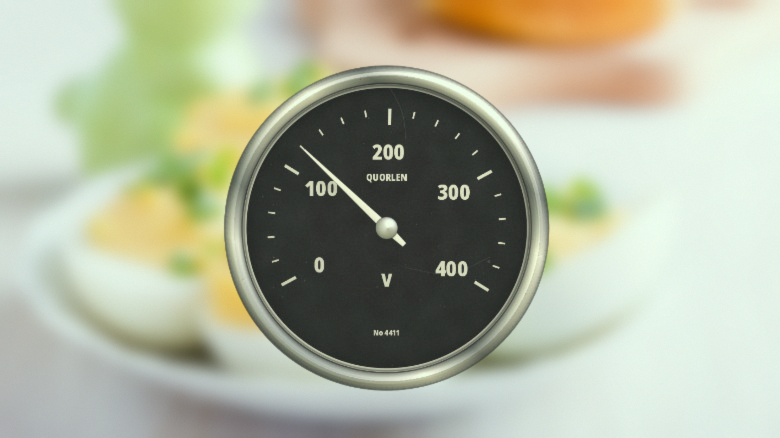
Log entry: V 120
